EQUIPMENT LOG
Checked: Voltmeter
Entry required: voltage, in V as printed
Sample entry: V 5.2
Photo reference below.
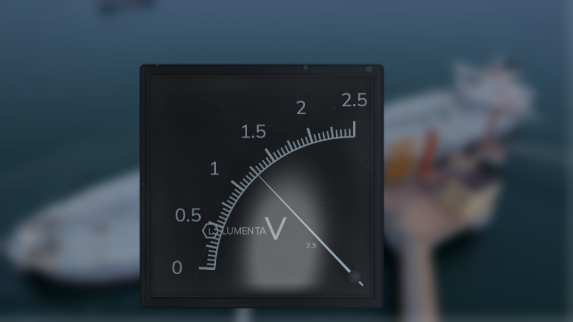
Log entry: V 1.25
